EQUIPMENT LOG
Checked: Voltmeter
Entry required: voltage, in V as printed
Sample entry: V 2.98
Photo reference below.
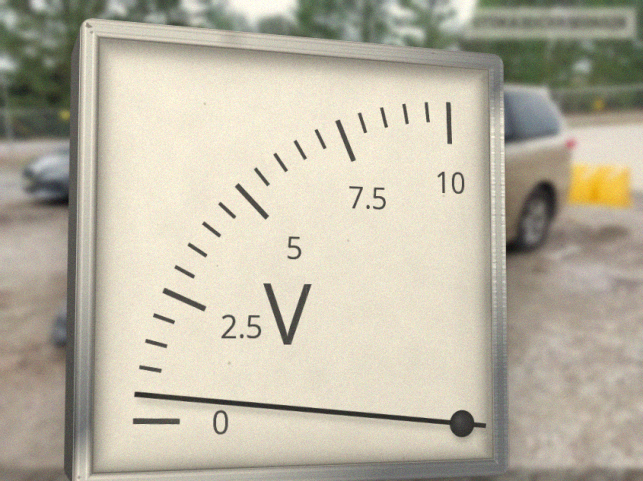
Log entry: V 0.5
